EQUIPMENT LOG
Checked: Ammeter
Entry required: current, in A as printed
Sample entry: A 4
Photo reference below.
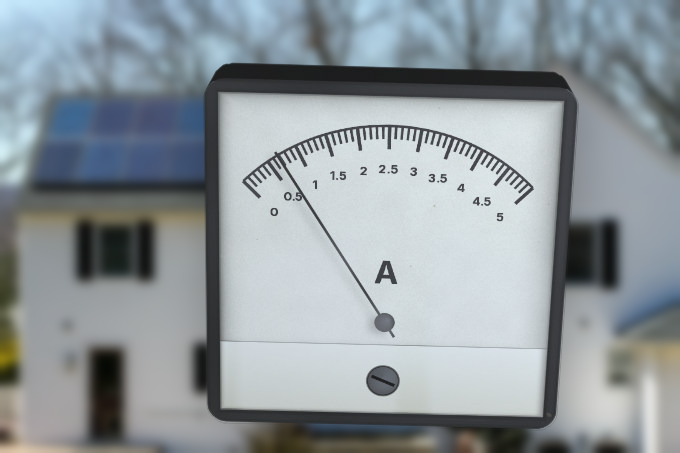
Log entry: A 0.7
